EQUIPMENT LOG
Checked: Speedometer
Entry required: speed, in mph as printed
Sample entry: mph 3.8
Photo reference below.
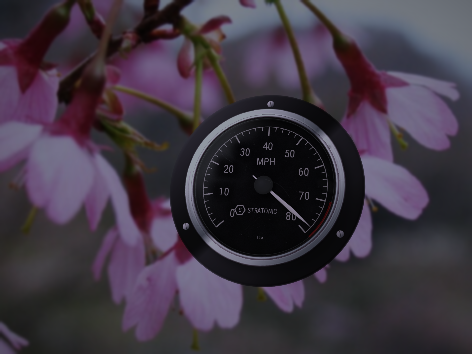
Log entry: mph 78
